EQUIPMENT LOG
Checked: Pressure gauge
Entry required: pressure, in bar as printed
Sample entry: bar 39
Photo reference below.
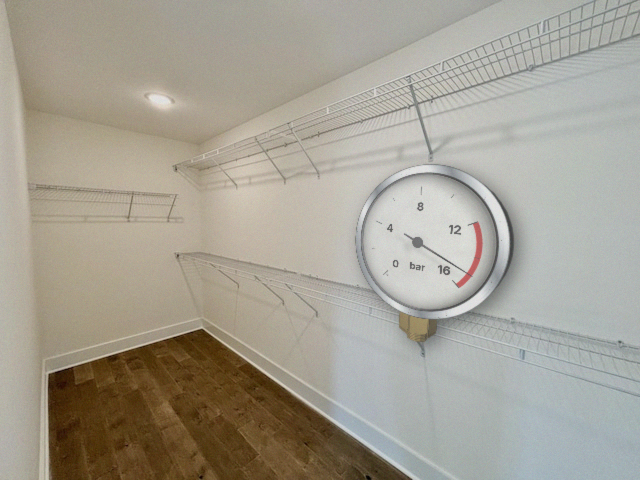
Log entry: bar 15
